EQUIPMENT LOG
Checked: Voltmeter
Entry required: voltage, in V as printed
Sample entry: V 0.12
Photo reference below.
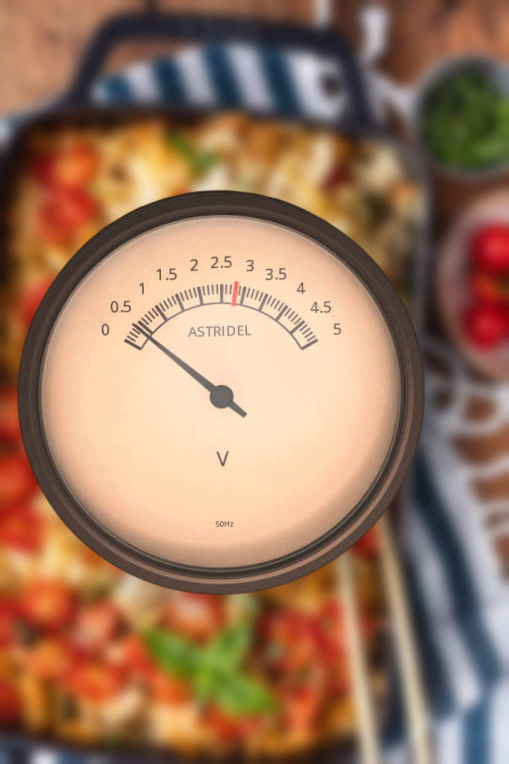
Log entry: V 0.4
